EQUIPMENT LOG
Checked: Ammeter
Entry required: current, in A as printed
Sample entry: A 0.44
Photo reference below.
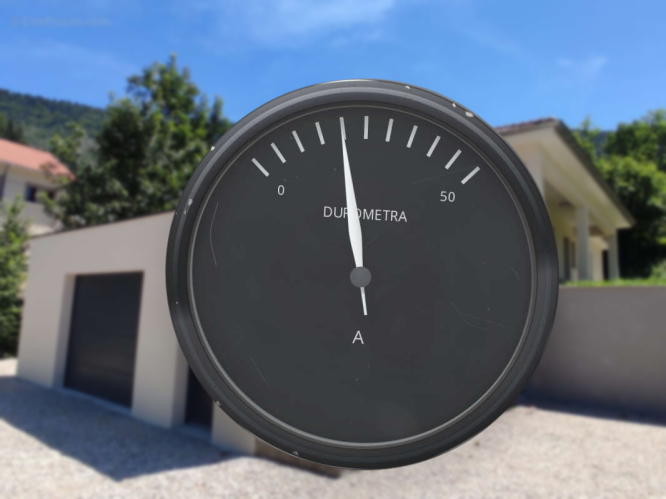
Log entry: A 20
